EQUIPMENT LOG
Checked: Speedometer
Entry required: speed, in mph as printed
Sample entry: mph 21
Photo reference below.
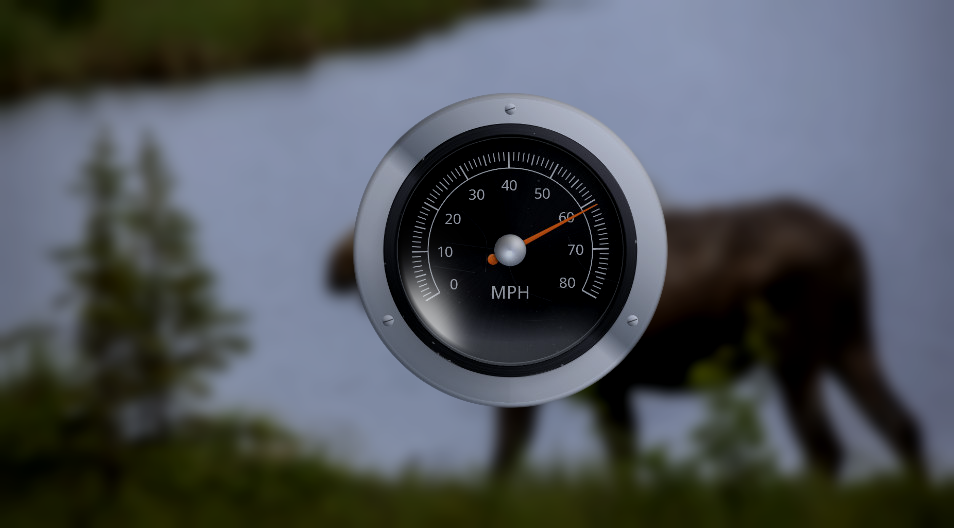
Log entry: mph 61
